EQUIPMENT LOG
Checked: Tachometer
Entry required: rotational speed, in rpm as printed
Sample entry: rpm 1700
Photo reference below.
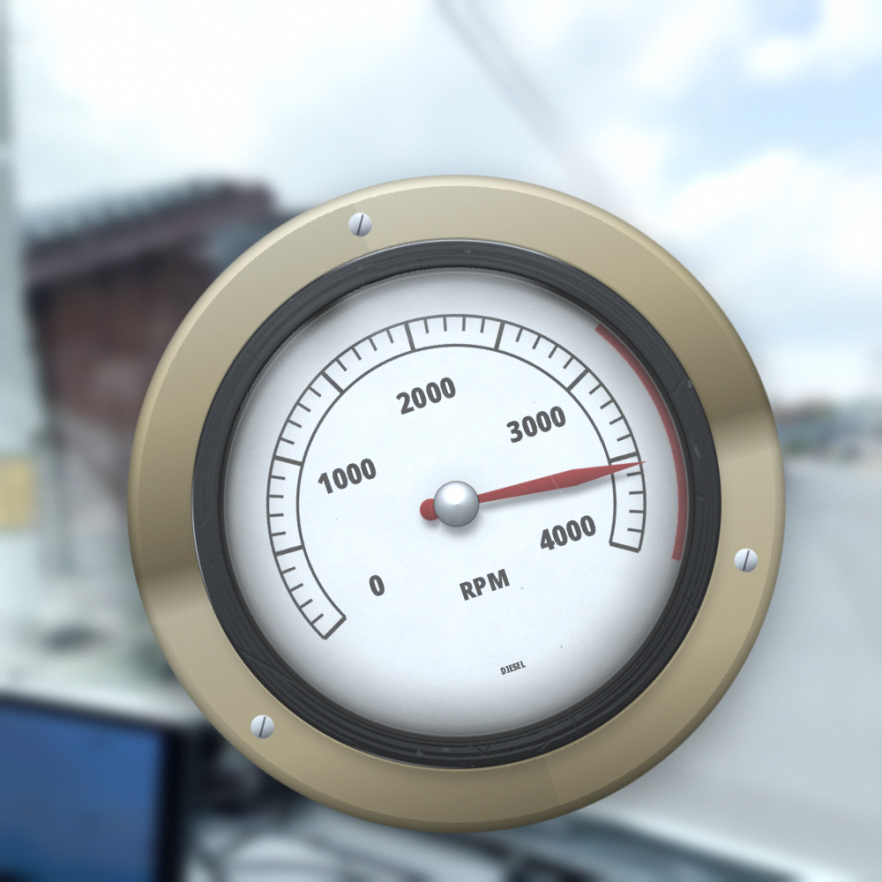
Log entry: rpm 3550
